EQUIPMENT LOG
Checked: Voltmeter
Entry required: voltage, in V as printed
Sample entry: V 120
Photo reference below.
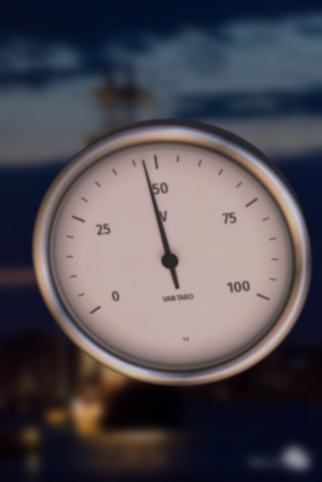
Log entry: V 47.5
